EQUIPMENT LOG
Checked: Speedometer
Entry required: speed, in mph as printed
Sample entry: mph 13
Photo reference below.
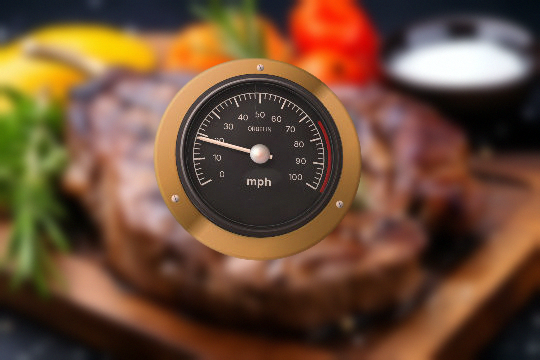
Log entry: mph 18
